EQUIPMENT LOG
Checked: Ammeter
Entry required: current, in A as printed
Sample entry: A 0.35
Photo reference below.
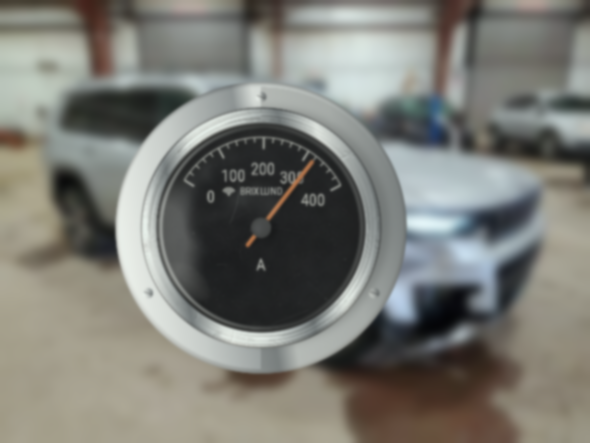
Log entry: A 320
